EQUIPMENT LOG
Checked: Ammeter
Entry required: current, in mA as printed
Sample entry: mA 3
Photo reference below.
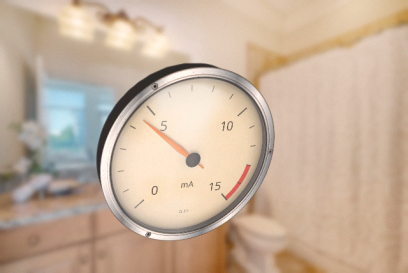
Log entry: mA 4.5
